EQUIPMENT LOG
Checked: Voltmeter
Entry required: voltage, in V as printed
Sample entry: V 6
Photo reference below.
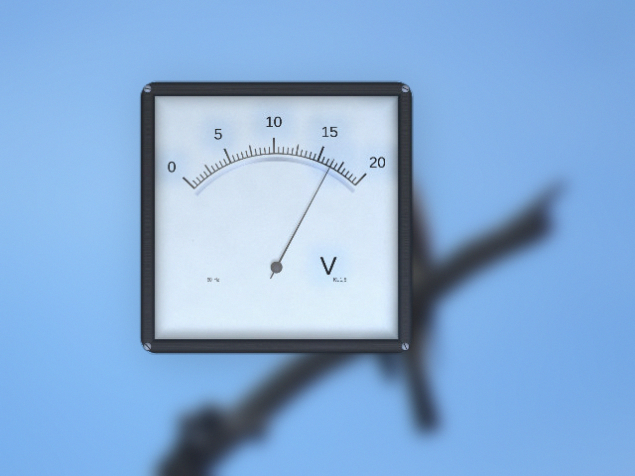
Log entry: V 16.5
